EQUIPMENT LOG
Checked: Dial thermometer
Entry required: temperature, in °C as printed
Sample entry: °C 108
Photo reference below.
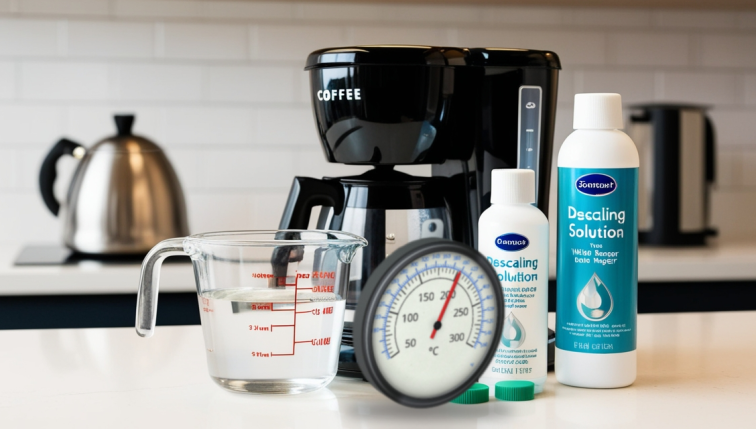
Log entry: °C 200
